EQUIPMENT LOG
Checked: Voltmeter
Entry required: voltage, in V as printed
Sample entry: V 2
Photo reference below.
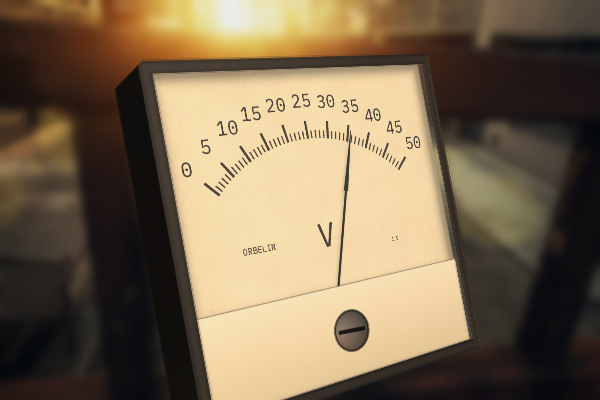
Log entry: V 35
